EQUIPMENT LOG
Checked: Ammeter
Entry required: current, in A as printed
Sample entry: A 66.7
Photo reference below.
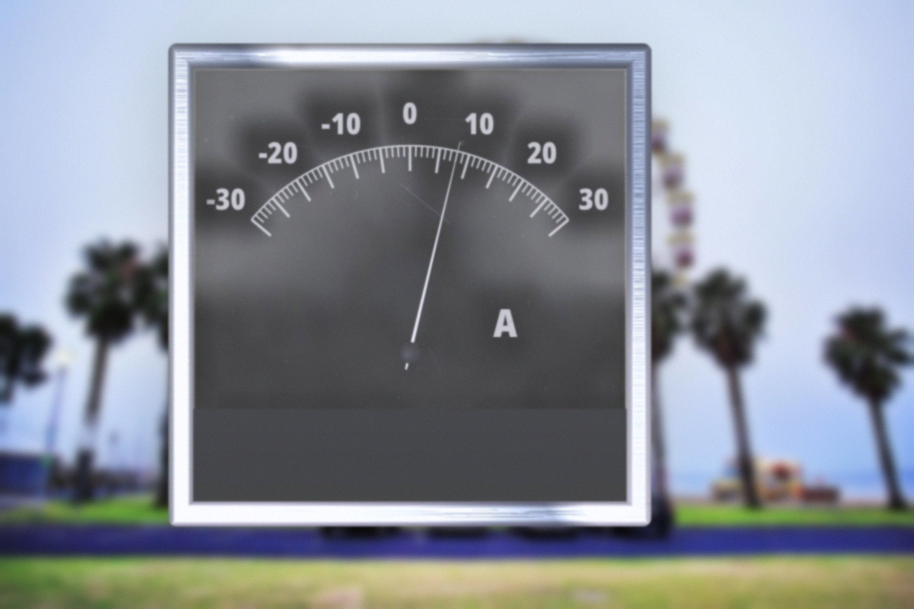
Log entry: A 8
